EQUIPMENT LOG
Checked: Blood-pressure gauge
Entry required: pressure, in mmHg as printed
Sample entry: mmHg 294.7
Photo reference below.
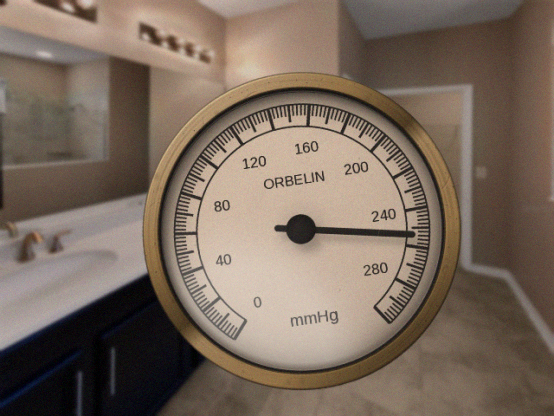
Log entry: mmHg 254
